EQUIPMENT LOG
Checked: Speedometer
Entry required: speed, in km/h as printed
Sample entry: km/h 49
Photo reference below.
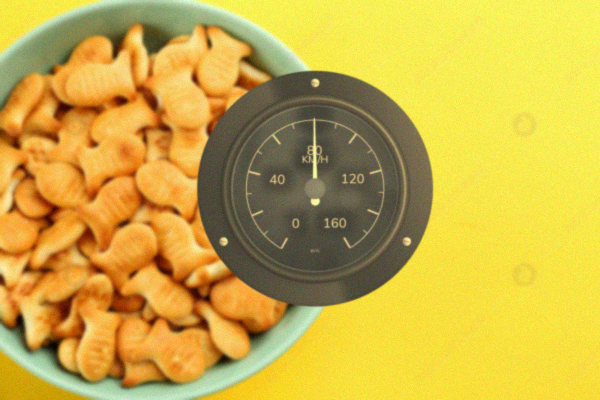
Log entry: km/h 80
